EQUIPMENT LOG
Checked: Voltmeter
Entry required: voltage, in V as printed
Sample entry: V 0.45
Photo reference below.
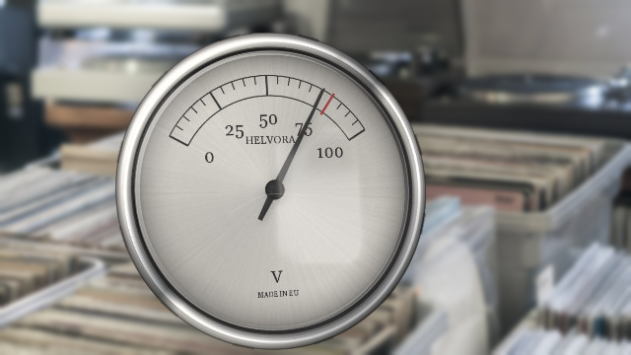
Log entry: V 75
